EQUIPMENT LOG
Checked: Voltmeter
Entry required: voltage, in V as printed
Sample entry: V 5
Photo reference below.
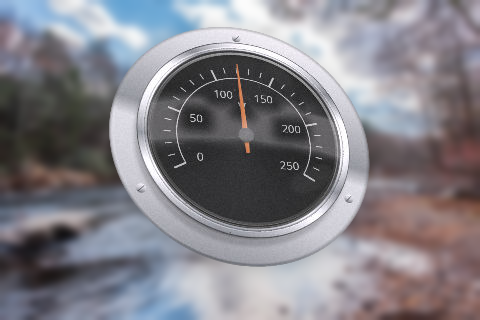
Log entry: V 120
